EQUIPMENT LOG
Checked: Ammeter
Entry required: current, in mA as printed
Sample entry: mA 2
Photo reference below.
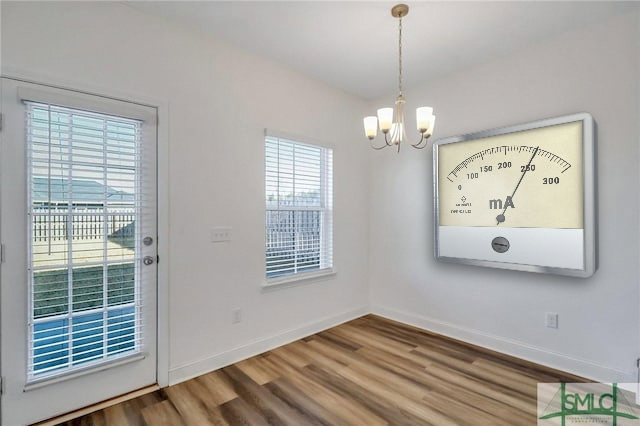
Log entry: mA 250
